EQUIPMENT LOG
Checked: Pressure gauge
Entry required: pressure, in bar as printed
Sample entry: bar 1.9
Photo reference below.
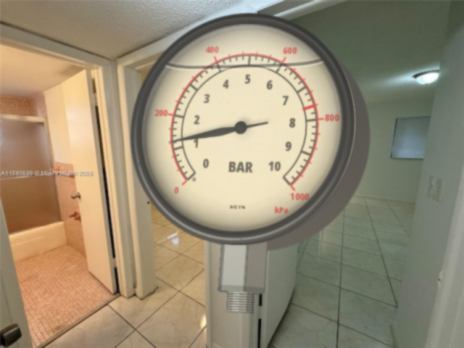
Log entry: bar 1.2
